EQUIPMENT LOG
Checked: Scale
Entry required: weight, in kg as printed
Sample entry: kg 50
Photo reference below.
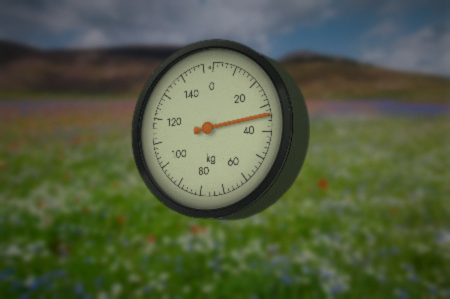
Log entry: kg 34
